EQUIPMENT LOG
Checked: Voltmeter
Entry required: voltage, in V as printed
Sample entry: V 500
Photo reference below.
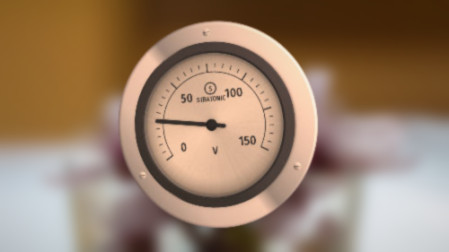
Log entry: V 25
